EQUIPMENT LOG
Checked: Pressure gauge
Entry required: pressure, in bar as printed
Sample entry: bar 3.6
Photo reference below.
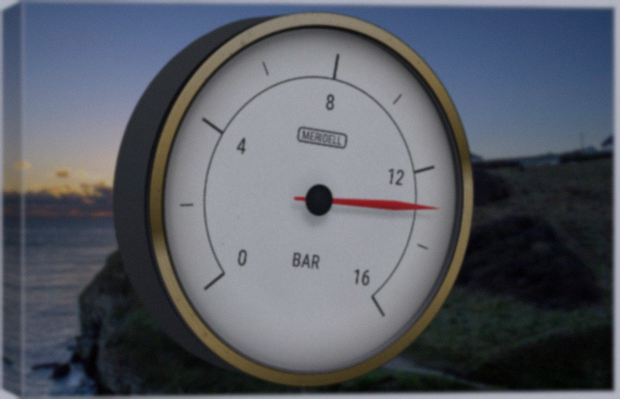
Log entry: bar 13
